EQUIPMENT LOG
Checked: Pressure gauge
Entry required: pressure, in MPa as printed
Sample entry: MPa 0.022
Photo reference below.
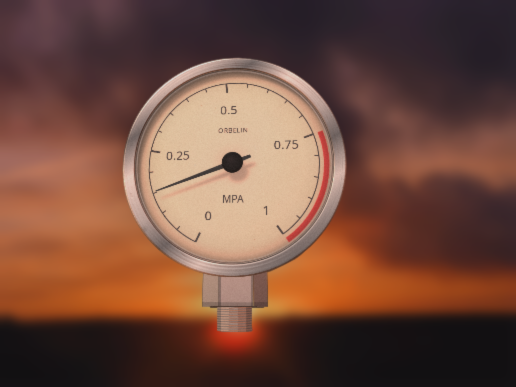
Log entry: MPa 0.15
